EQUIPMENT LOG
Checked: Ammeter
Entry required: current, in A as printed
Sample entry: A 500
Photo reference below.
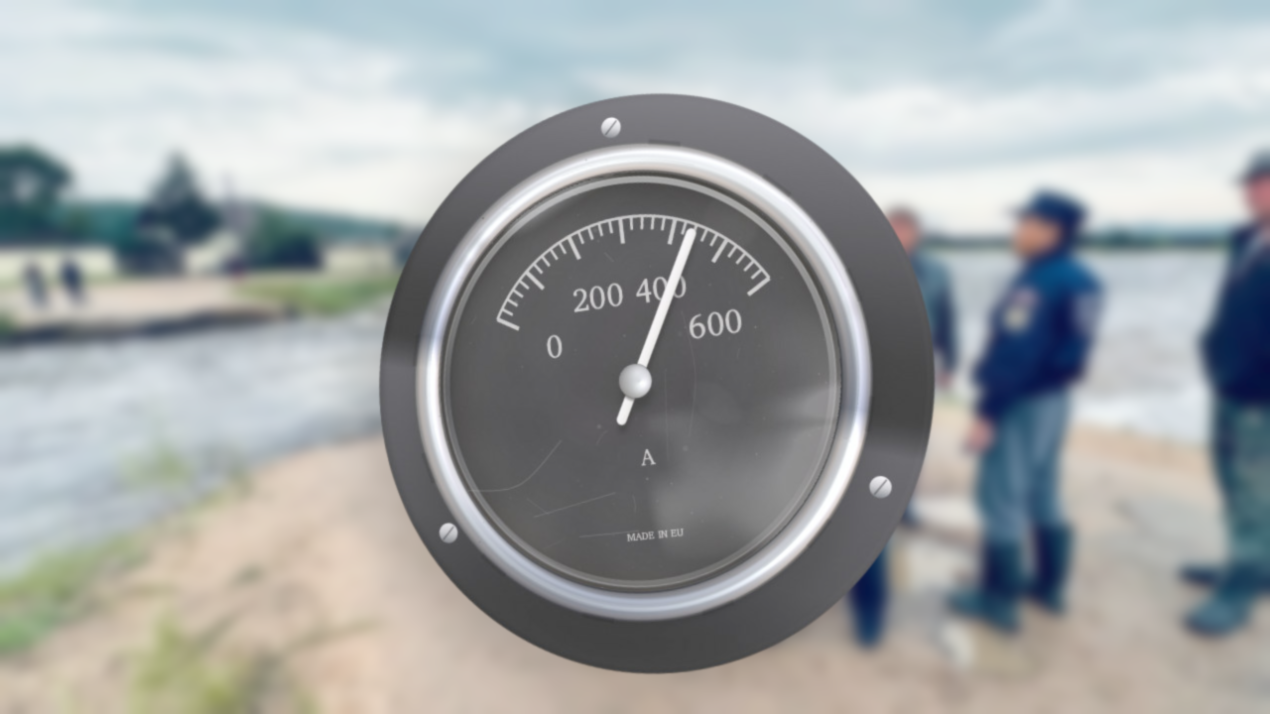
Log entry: A 440
